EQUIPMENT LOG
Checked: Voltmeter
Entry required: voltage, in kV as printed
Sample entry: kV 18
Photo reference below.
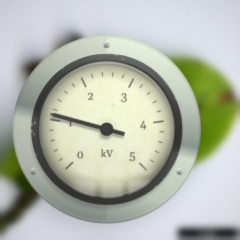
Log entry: kV 1.1
